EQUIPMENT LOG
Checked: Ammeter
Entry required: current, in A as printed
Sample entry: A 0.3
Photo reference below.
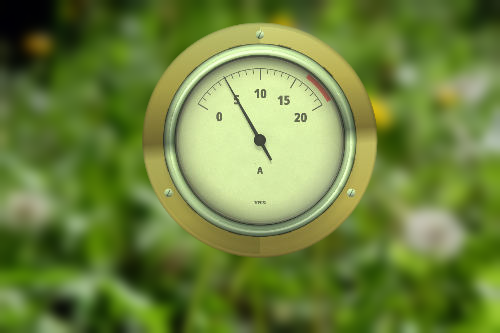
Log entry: A 5
